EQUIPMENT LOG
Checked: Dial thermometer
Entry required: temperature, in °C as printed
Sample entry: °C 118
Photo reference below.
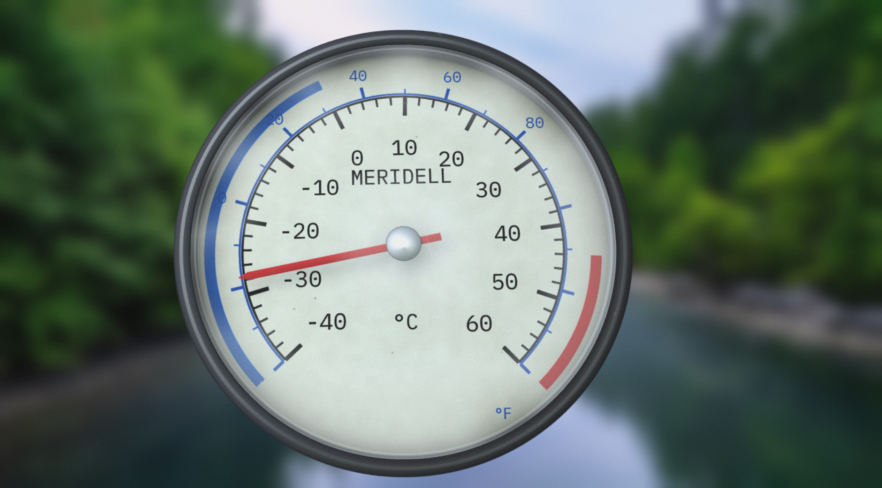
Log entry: °C -28
